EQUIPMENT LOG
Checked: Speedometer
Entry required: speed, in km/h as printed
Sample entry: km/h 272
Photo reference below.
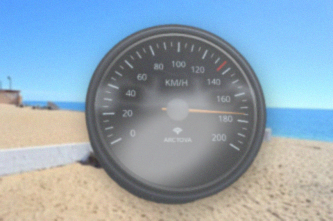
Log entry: km/h 175
